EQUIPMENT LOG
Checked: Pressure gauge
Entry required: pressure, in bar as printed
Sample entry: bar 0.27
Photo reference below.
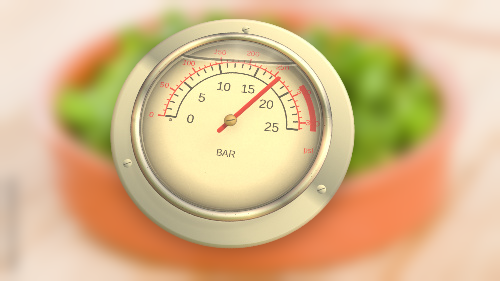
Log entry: bar 18
